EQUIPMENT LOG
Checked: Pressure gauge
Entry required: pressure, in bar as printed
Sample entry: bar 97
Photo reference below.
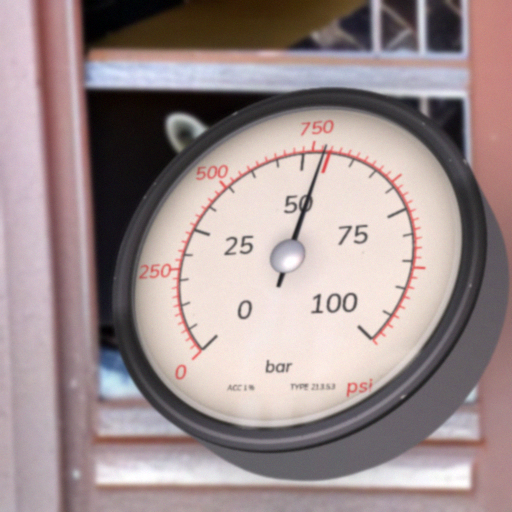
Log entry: bar 55
